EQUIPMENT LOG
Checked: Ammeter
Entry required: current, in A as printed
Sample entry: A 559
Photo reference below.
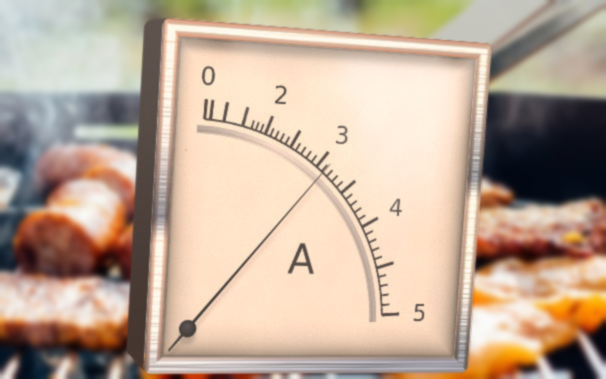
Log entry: A 3.1
